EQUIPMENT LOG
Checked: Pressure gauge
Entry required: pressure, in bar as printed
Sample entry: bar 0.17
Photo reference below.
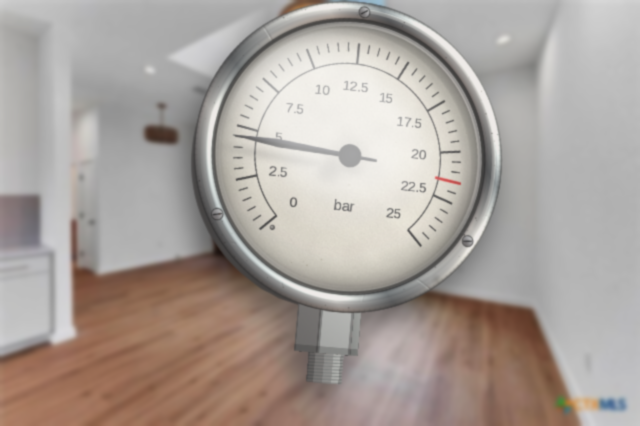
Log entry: bar 4.5
